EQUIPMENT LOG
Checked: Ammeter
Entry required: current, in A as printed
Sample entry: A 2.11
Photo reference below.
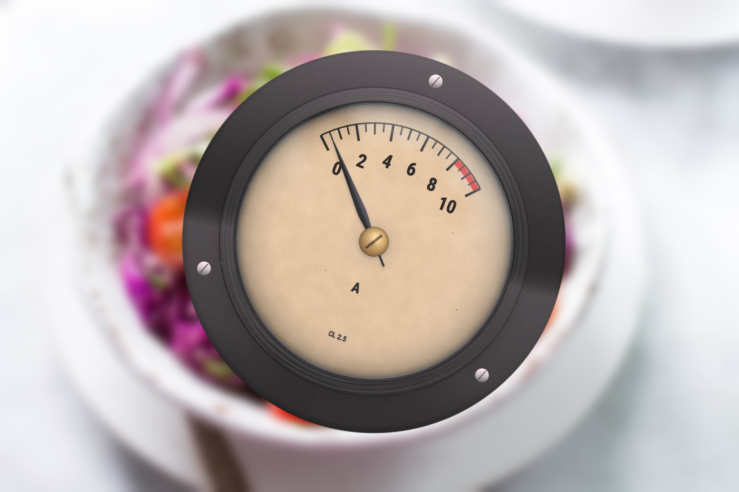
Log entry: A 0.5
